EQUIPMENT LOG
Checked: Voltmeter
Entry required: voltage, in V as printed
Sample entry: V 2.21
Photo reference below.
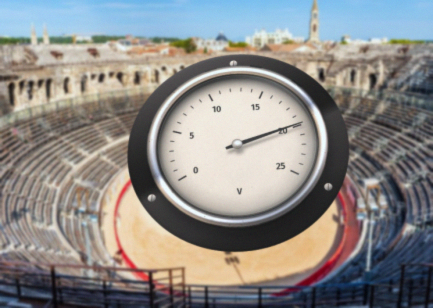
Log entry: V 20
